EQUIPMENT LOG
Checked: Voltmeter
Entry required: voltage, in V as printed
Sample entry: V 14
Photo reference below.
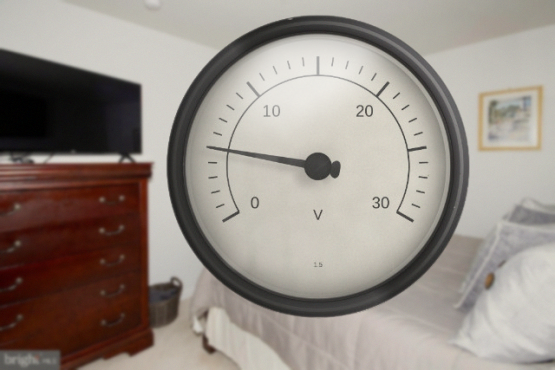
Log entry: V 5
